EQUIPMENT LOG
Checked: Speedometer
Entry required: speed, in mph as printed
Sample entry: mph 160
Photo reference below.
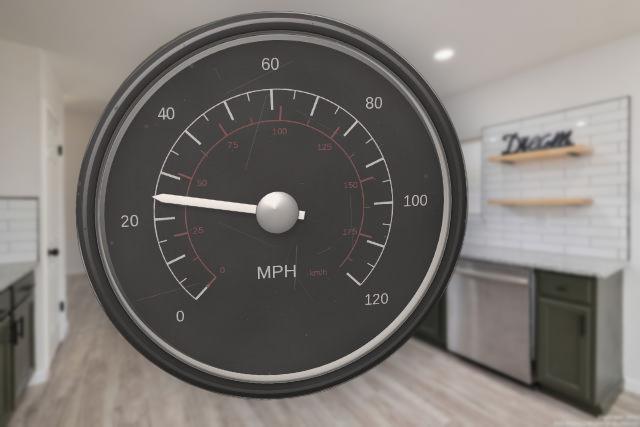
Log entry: mph 25
